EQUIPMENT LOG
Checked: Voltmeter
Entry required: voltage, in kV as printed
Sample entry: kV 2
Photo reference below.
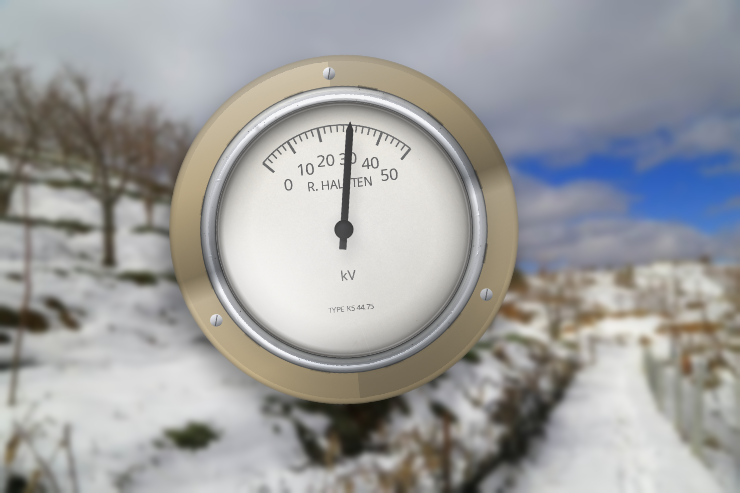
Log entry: kV 30
